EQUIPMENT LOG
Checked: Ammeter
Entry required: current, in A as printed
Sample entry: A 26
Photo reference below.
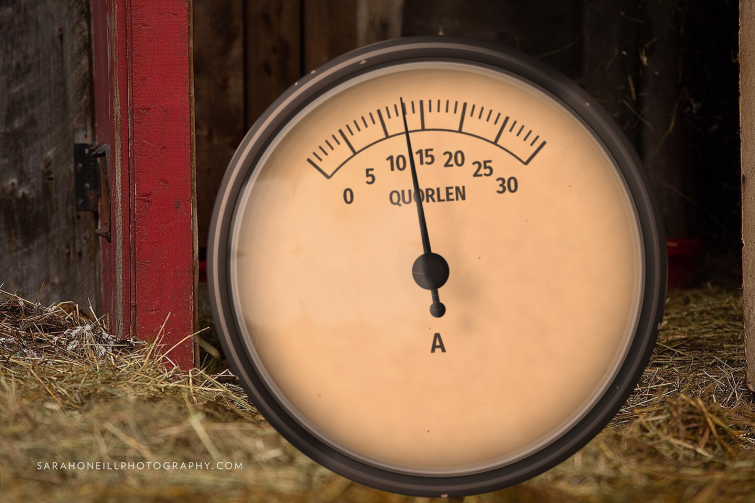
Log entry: A 13
